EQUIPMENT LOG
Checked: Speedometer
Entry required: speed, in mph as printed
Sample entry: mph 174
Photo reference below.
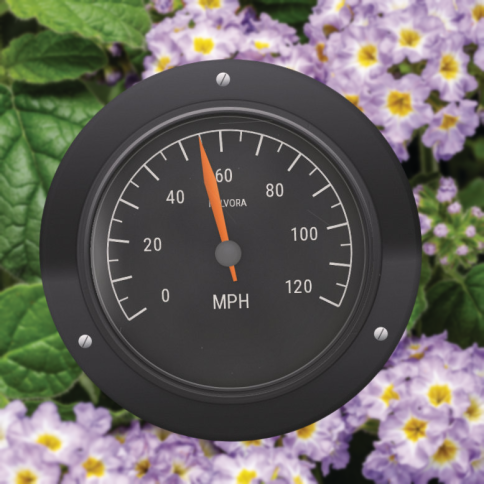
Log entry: mph 55
